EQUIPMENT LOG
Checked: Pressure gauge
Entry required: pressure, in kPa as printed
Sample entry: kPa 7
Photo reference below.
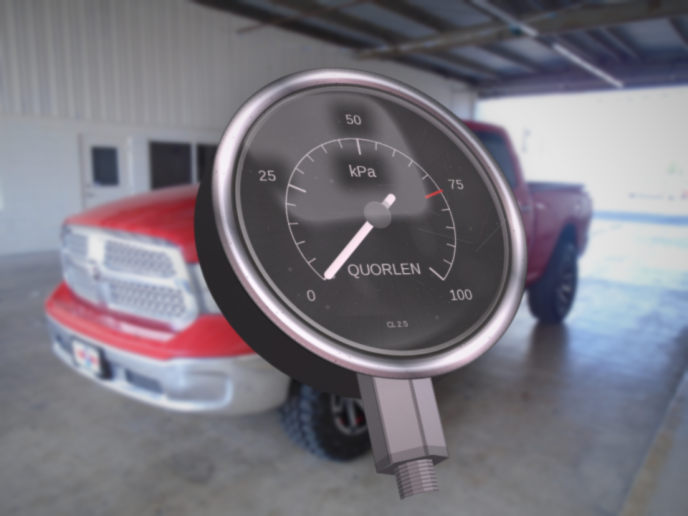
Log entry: kPa 0
